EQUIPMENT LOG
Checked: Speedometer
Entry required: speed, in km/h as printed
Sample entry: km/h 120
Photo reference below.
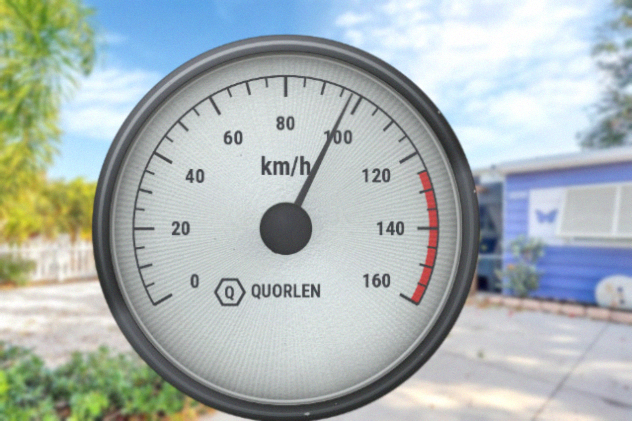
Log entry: km/h 97.5
